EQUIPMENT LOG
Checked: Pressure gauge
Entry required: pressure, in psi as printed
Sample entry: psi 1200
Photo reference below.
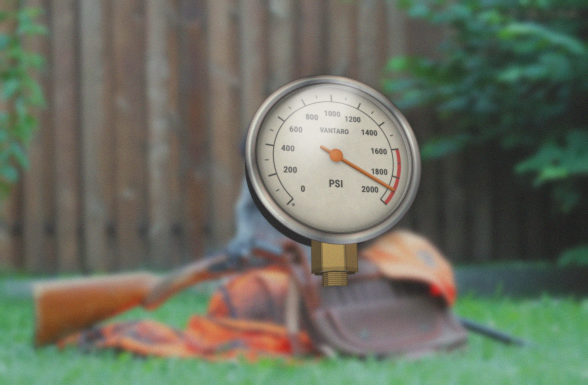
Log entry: psi 1900
